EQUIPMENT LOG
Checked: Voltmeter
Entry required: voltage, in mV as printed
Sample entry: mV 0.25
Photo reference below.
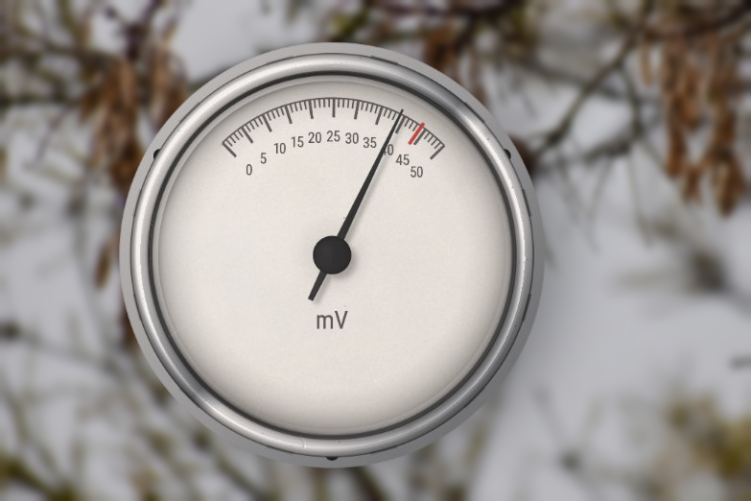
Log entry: mV 39
